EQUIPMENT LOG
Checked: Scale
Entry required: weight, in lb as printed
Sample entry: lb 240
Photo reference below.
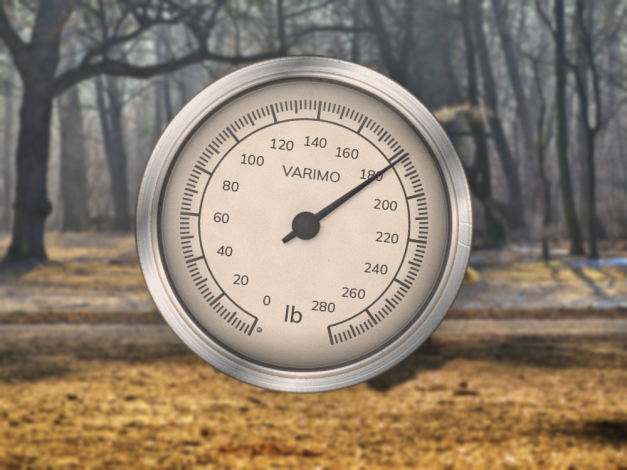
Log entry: lb 182
